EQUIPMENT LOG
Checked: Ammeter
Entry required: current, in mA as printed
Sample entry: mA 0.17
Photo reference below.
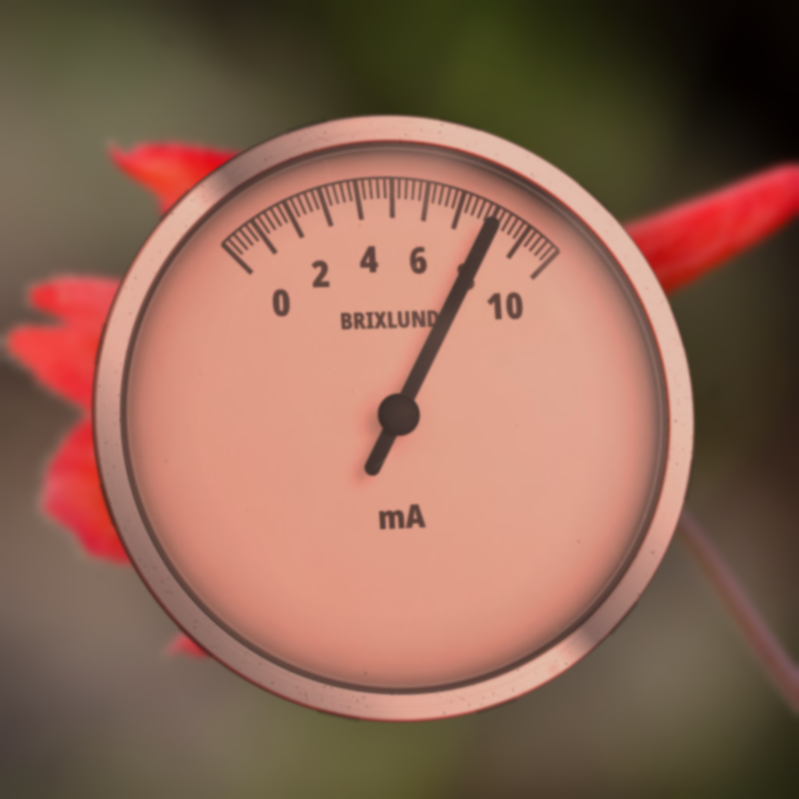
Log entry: mA 8
